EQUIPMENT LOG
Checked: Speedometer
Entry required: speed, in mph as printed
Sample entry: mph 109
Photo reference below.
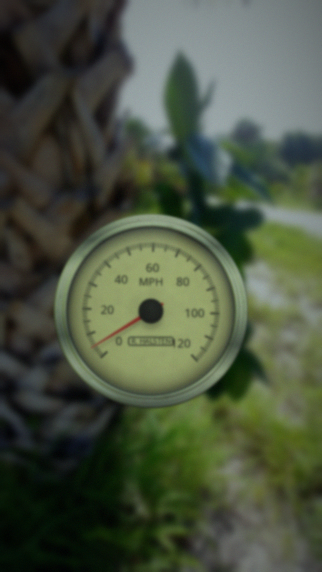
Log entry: mph 5
